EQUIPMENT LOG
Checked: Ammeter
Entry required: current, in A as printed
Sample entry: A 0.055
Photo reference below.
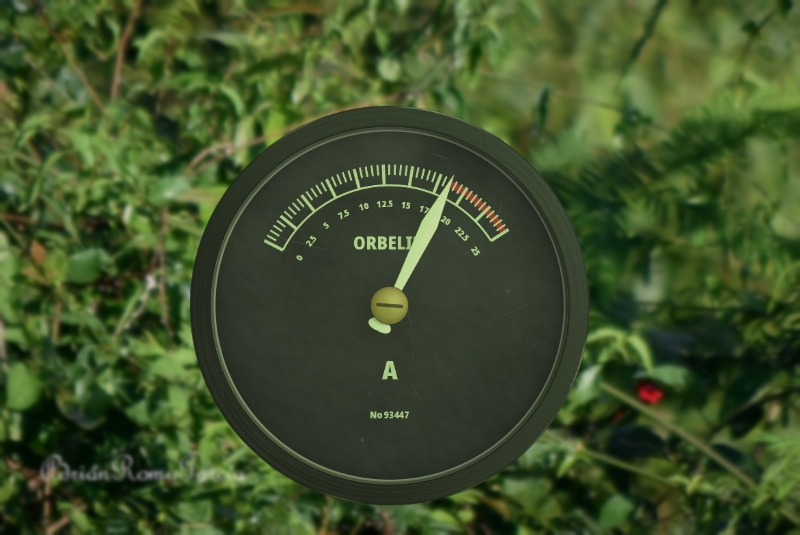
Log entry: A 18.5
